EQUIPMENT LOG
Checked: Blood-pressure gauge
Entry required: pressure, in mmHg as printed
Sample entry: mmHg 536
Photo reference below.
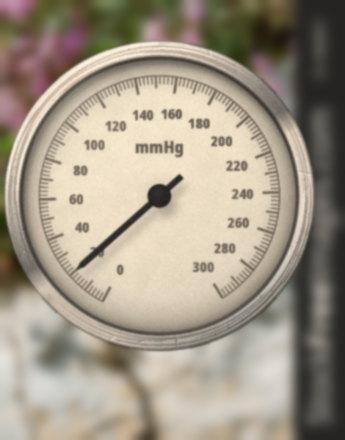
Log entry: mmHg 20
